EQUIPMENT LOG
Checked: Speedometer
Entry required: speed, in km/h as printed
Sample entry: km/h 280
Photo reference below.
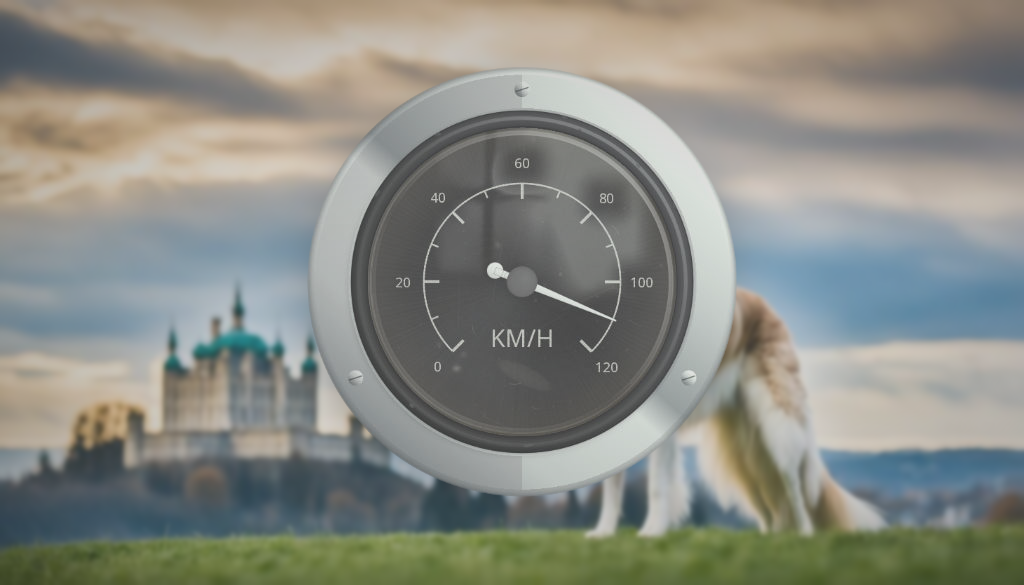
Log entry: km/h 110
